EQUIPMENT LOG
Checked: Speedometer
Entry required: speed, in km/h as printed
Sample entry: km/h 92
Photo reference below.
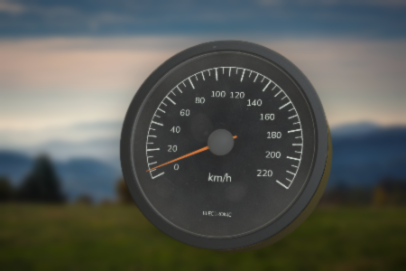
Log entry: km/h 5
